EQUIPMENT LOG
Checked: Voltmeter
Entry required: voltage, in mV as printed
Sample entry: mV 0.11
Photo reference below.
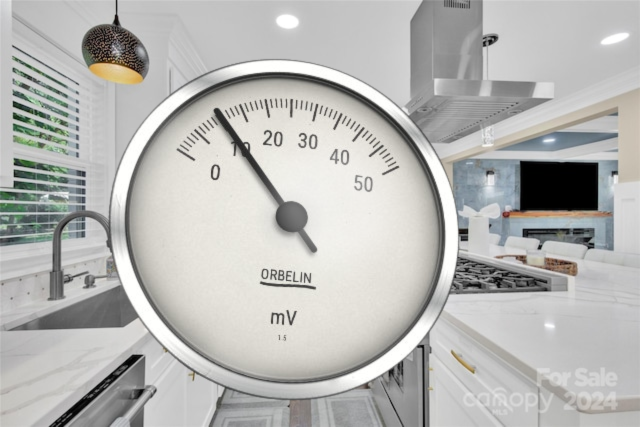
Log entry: mV 10
